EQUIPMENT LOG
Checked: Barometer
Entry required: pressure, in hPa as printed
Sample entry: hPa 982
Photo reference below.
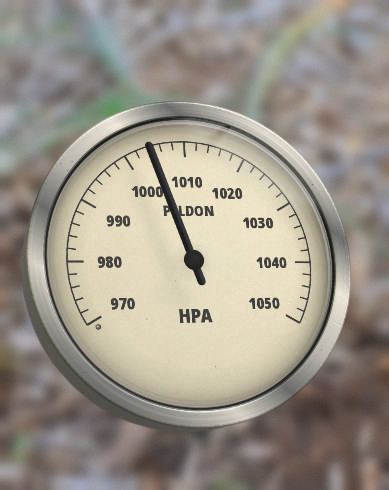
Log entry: hPa 1004
